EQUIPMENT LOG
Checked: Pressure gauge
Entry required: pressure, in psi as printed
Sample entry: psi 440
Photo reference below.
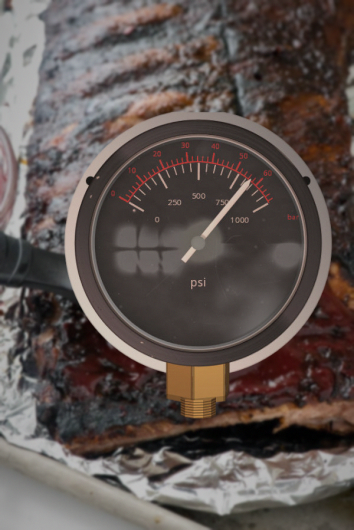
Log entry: psi 825
